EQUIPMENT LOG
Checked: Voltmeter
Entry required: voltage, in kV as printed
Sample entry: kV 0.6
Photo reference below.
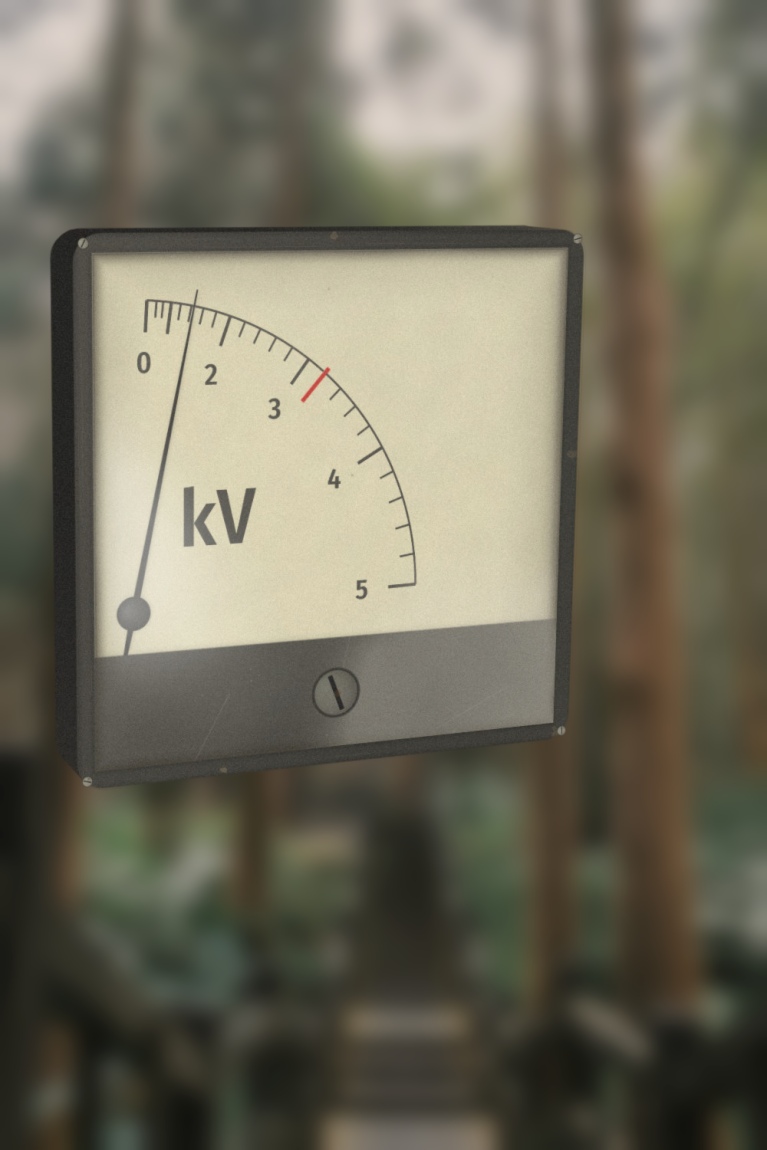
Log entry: kV 1.4
